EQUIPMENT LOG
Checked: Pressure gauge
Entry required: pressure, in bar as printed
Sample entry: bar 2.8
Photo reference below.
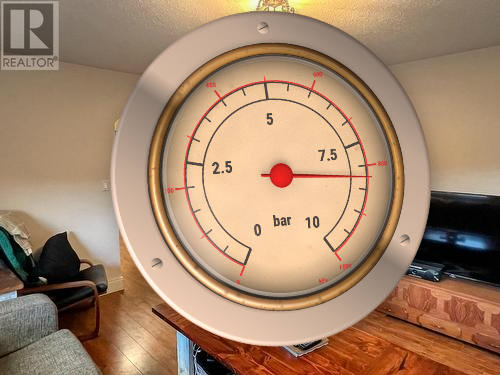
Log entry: bar 8.25
